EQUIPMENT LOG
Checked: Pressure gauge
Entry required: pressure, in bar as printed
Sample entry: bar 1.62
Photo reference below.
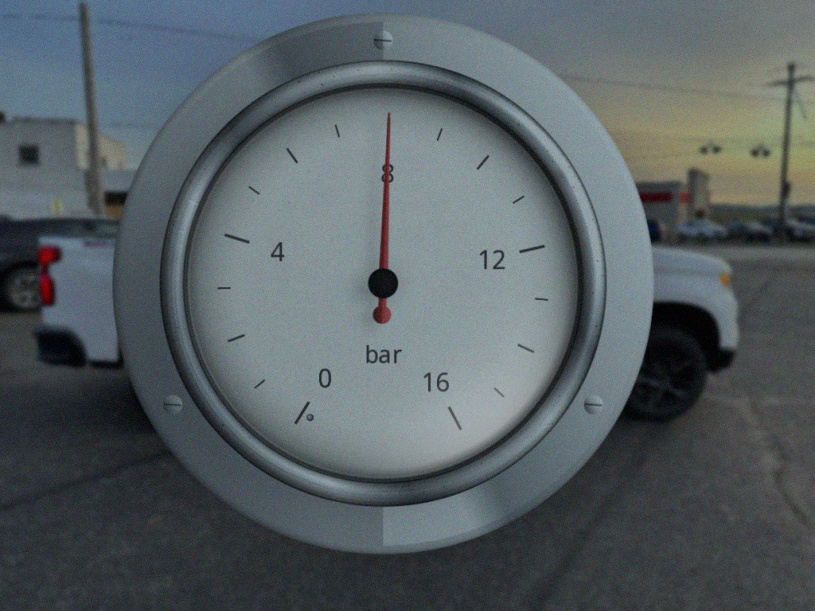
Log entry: bar 8
